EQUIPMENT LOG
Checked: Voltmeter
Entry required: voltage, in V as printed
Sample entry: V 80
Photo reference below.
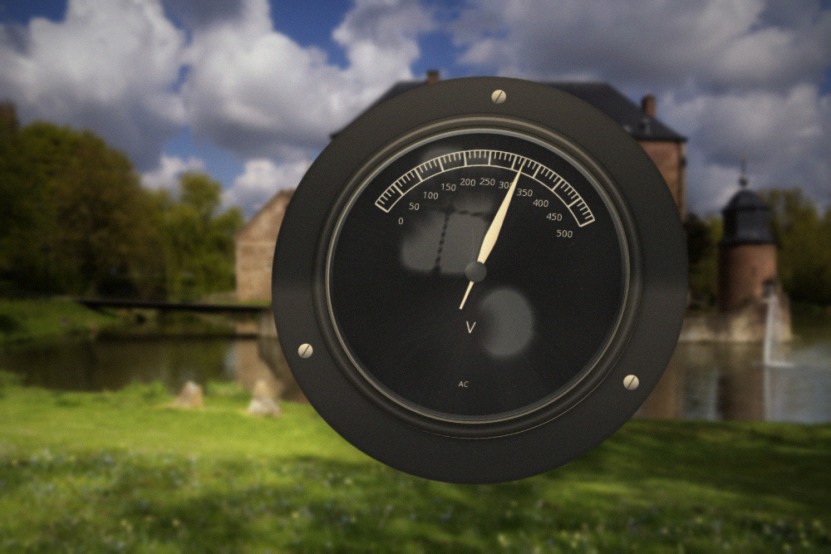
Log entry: V 320
